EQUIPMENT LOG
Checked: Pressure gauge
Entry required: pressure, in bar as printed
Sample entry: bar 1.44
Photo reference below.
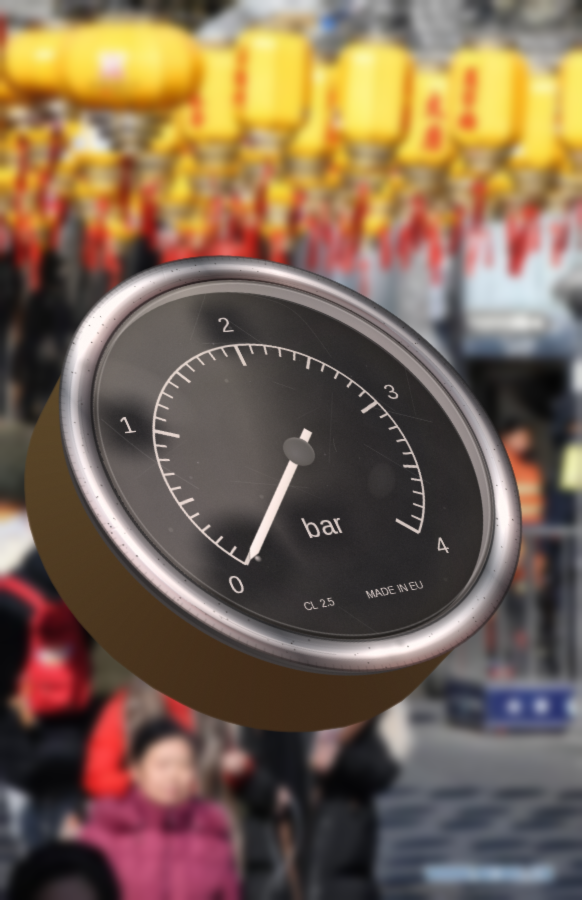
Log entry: bar 0
